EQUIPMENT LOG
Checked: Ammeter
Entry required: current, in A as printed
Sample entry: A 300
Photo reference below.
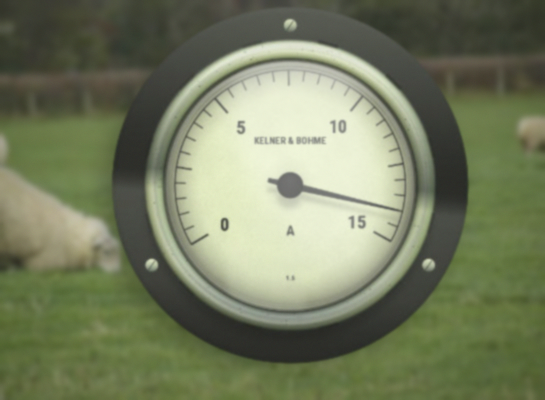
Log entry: A 14
